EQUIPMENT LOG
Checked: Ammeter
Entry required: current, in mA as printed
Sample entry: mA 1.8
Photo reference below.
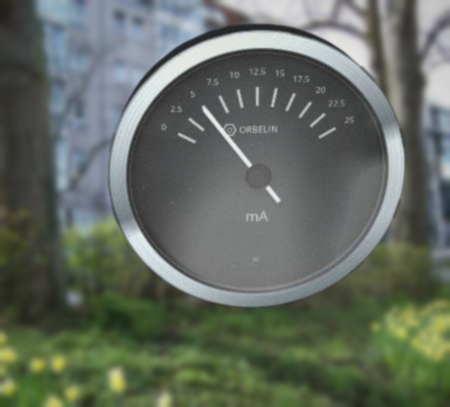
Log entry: mA 5
